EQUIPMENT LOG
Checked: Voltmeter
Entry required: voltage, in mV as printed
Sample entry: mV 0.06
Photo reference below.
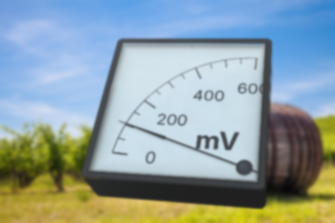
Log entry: mV 100
